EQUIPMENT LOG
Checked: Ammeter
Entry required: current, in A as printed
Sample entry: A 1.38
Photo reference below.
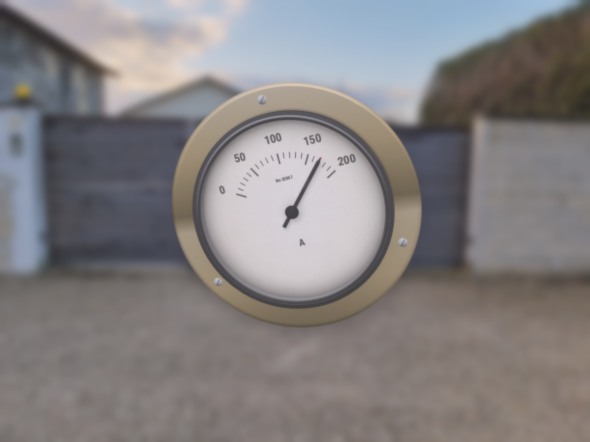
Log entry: A 170
